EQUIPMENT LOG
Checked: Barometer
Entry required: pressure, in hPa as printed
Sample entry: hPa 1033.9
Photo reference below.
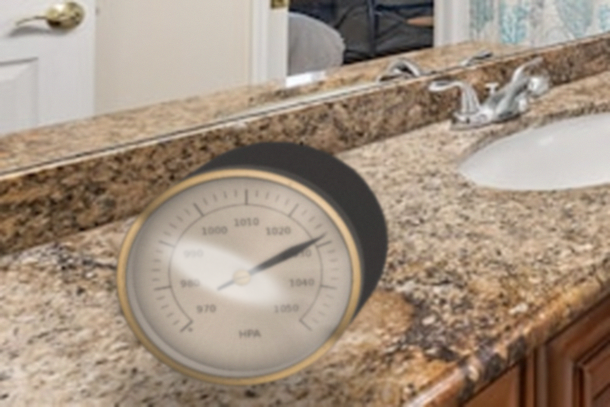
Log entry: hPa 1028
